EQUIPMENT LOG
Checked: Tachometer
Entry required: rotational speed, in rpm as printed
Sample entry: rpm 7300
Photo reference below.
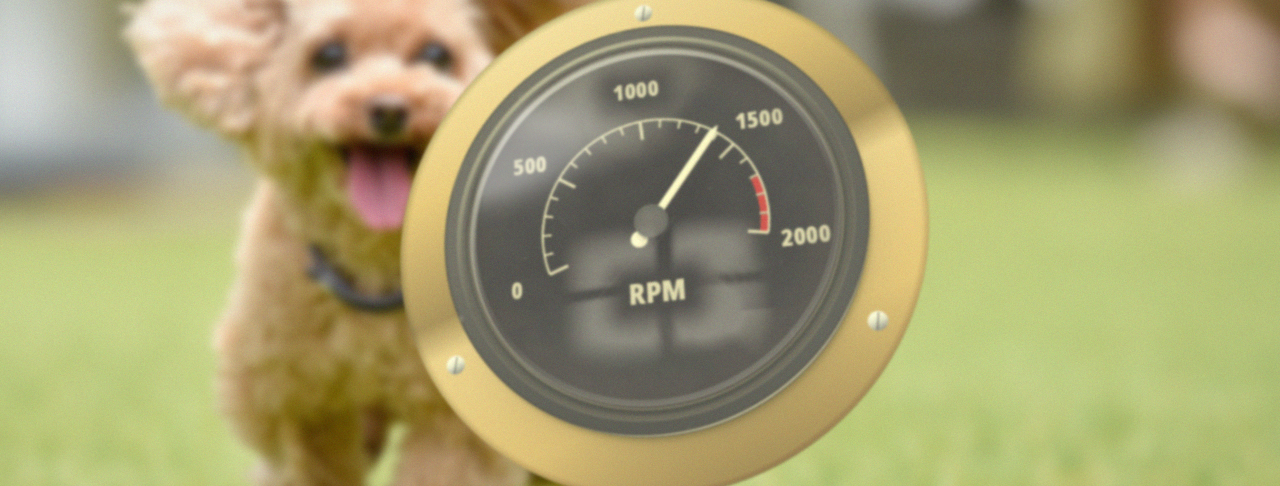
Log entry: rpm 1400
